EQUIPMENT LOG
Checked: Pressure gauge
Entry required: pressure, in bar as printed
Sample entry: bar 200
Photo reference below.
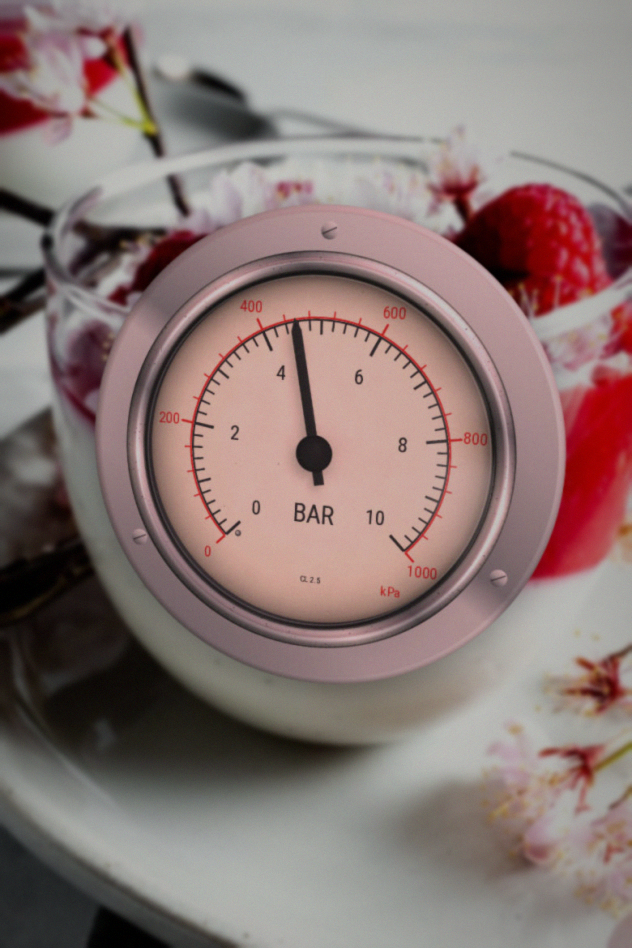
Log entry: bar 4.6
